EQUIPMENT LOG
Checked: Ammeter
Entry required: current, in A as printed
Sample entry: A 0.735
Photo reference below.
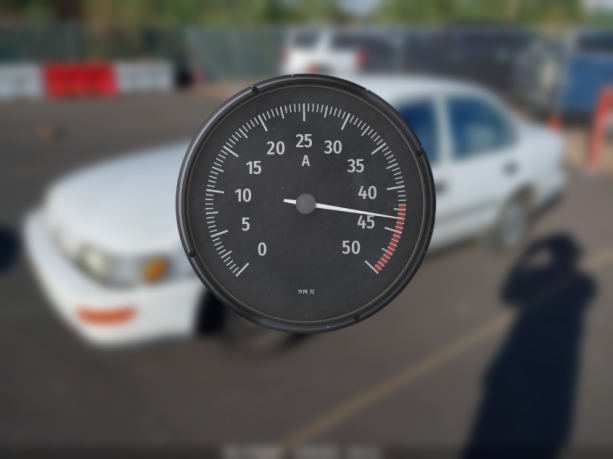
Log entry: A 43.5
